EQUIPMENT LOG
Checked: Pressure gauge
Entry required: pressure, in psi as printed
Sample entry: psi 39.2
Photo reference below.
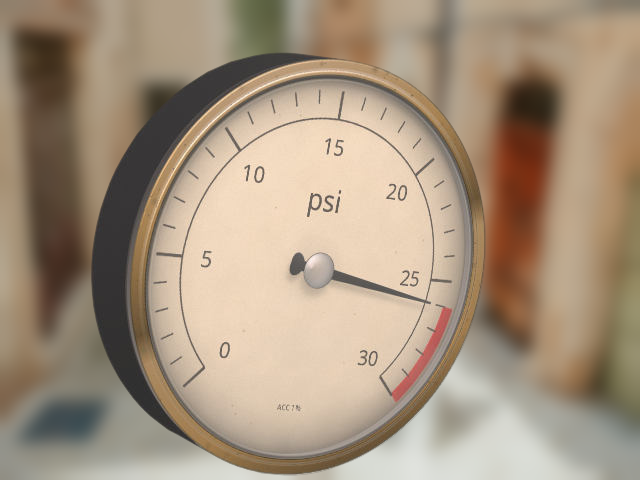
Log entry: psi 26
